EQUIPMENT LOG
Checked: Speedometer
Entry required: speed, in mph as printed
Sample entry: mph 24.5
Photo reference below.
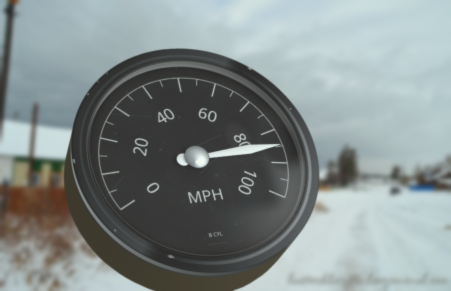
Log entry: mph 85
